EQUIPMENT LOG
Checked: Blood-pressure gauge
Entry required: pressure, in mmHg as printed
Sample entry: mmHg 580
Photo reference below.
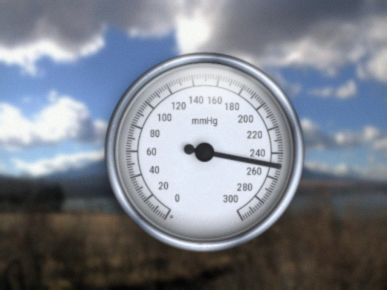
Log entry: mmHg 250
